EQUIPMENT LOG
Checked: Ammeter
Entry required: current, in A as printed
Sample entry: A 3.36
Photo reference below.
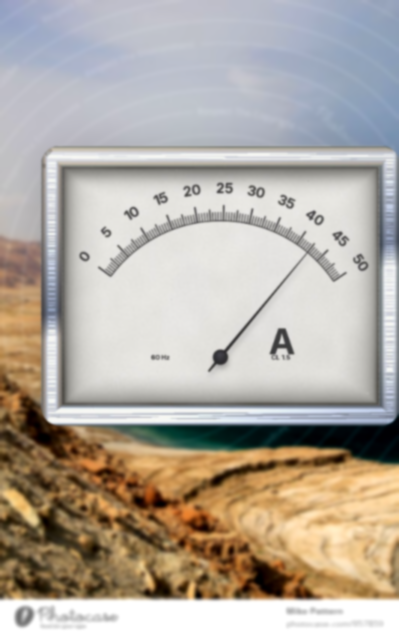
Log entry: A 42.5
